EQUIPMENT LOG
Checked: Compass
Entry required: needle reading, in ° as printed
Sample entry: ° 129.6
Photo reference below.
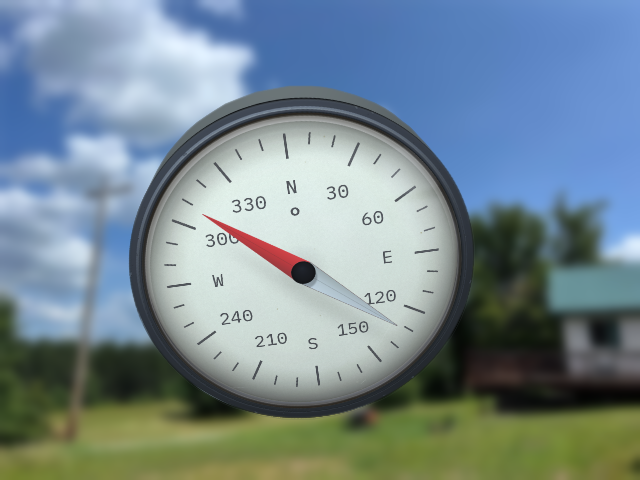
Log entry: ° 310
